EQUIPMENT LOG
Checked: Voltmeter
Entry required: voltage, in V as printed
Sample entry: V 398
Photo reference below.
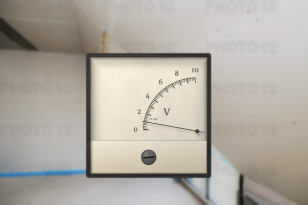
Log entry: V 1
